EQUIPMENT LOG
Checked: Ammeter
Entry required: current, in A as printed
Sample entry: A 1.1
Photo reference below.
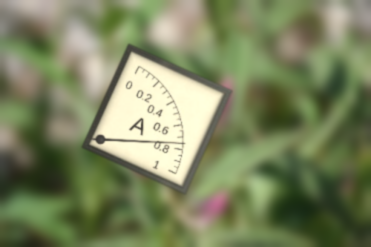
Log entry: A 0.75
